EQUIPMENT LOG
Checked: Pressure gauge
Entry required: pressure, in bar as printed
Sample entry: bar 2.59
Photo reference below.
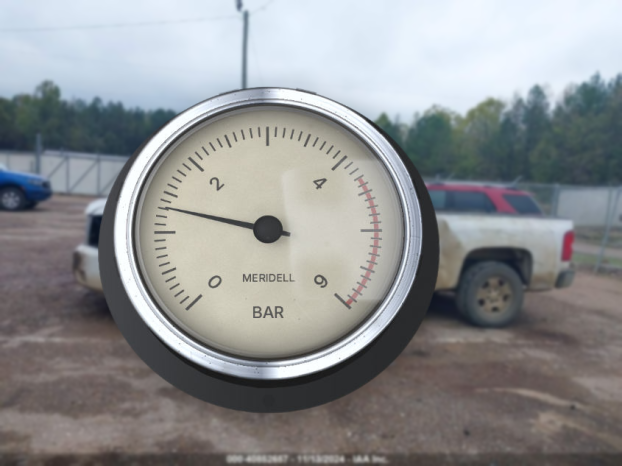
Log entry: bar 1.3
